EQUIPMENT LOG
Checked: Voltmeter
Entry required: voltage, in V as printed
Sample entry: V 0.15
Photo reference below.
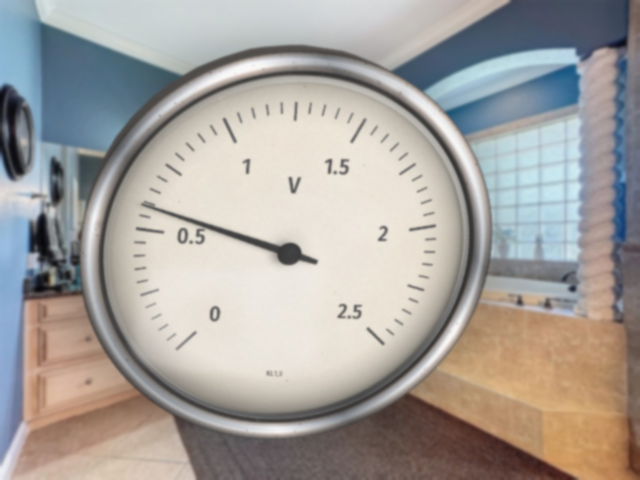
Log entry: V 0.6
